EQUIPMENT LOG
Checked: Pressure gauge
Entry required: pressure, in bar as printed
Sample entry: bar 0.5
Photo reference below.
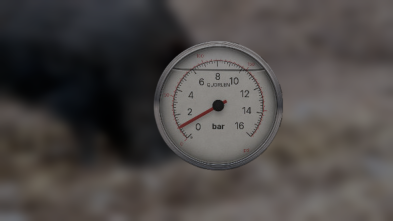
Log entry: bar 1
